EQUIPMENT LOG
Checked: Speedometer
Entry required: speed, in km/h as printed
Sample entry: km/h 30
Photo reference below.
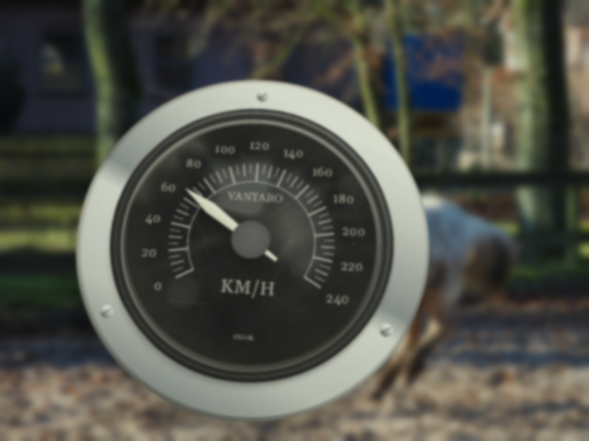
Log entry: km/h 65
